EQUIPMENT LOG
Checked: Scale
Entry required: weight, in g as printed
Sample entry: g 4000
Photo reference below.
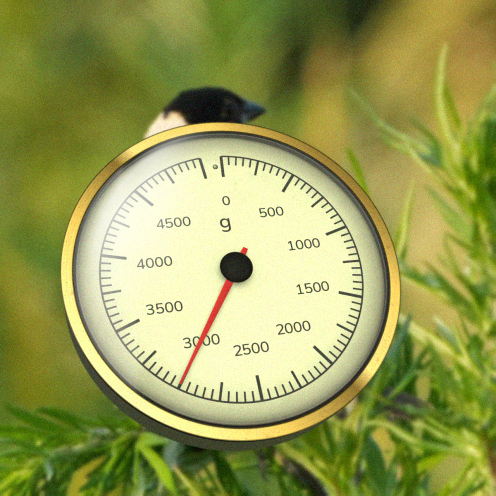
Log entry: g 3000
